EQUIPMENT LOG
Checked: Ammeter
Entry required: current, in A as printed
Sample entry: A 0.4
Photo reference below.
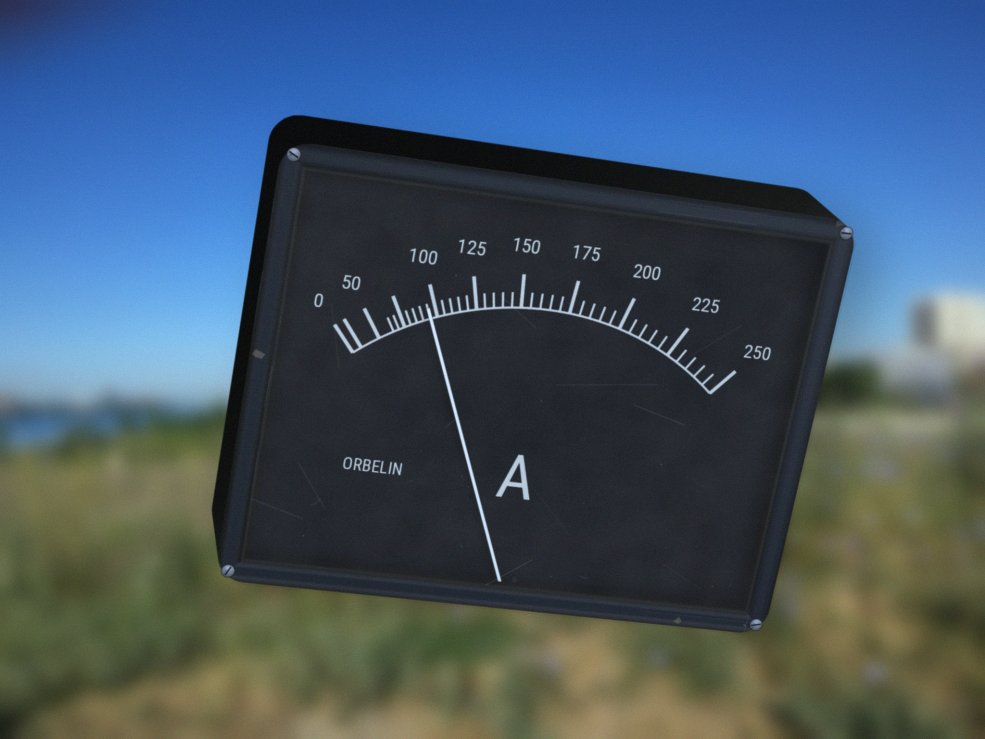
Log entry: A 95
